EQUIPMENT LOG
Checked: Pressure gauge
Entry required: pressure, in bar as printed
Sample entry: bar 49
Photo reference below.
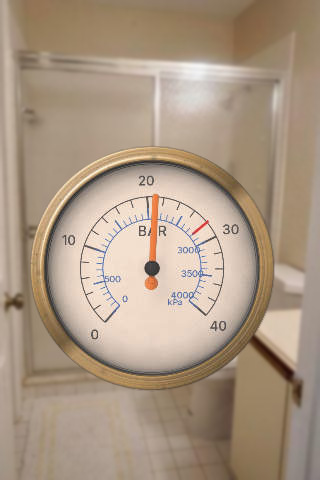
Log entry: bar 21
